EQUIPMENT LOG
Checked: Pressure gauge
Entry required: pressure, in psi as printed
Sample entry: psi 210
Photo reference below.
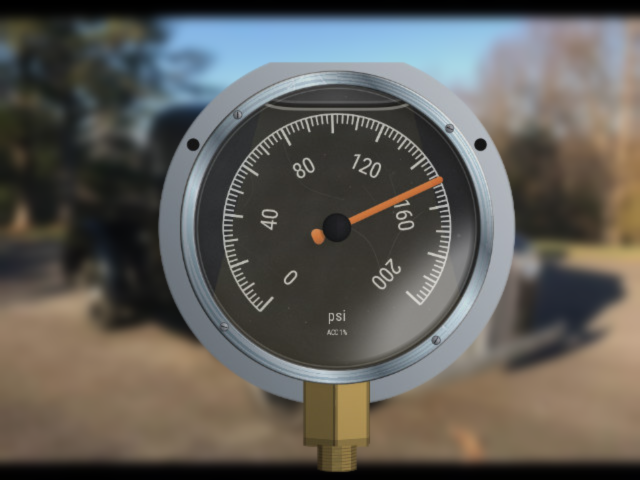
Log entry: psi 150
